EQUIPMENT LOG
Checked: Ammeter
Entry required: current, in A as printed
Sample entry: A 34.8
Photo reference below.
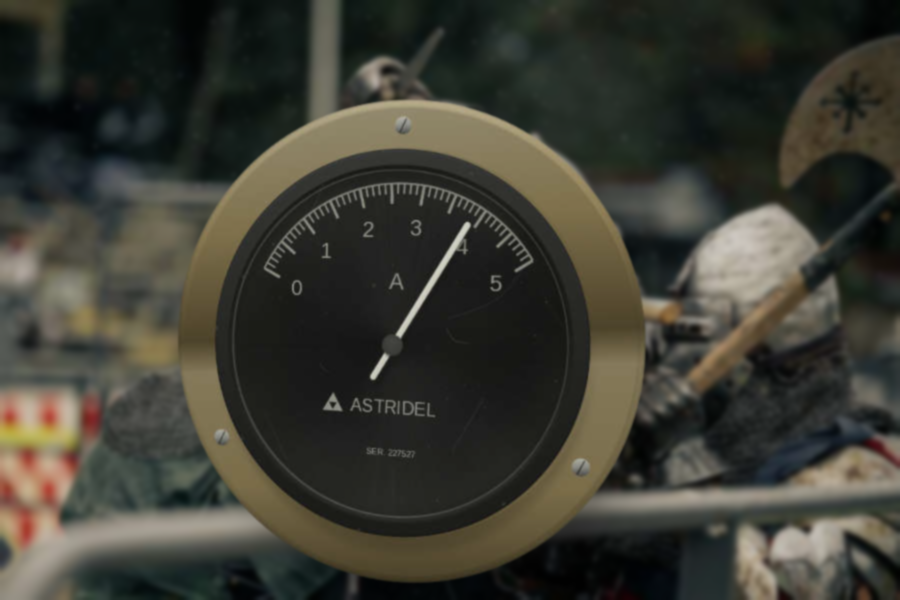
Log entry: A 3.9
